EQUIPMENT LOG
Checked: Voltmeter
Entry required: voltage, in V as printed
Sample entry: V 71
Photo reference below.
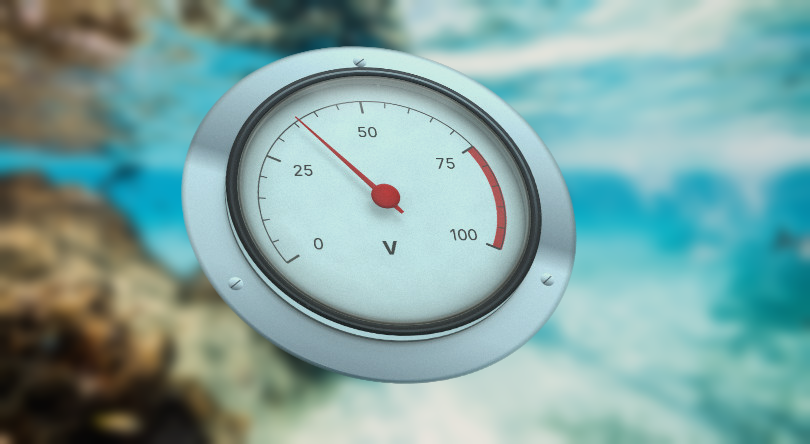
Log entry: V 35
